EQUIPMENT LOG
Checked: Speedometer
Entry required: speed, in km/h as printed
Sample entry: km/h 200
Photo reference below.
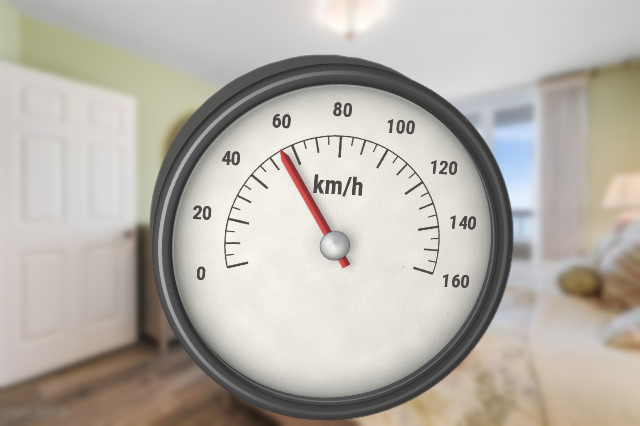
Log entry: km/h 55
